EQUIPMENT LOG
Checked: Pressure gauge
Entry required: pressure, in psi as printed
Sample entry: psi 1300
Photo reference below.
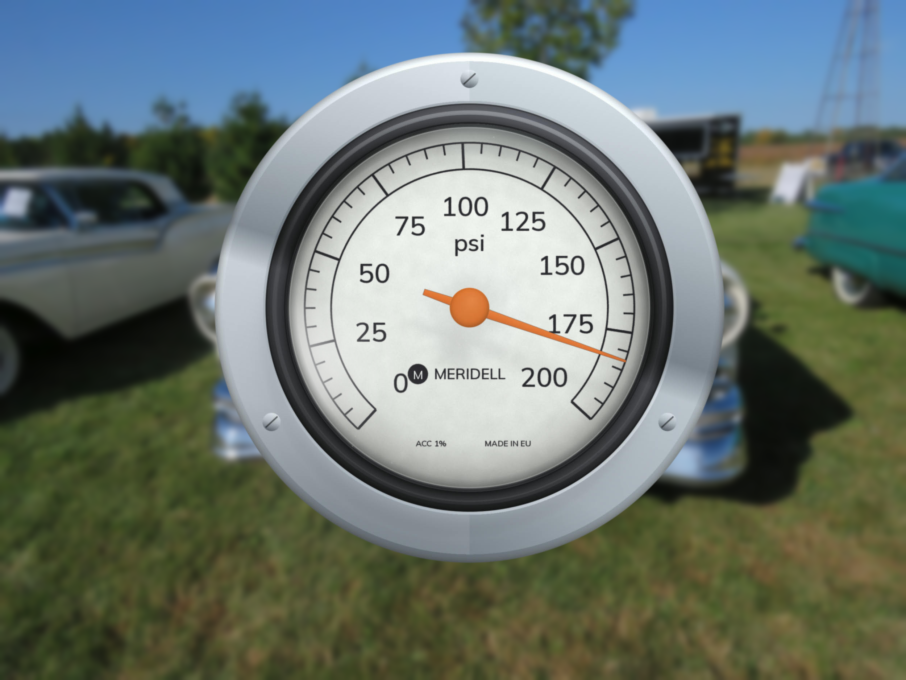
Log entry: psi 182.5
